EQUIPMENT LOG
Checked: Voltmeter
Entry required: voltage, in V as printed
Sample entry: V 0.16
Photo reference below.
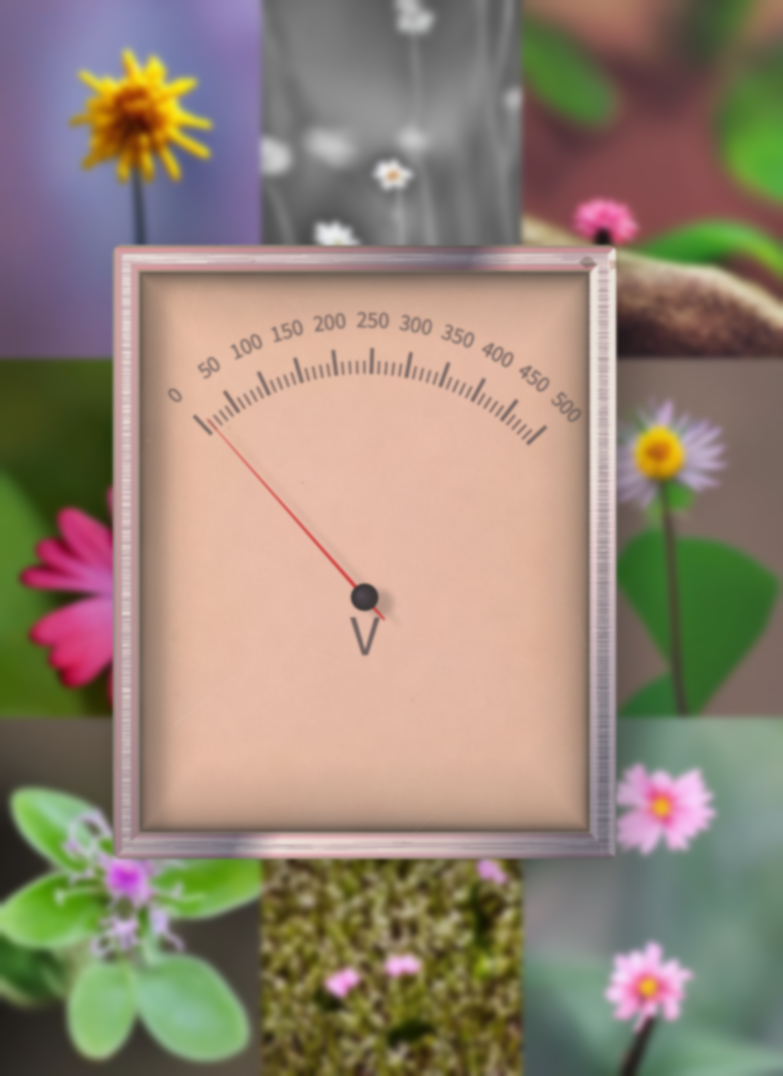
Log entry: V 10
